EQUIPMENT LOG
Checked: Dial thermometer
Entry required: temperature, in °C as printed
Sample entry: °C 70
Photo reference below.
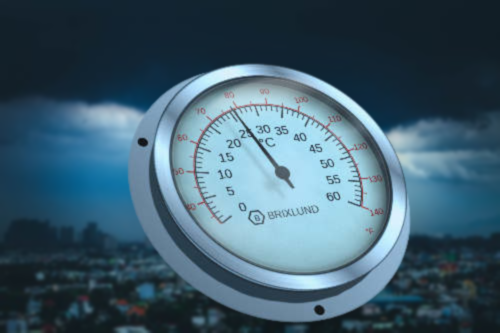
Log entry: °C 25
